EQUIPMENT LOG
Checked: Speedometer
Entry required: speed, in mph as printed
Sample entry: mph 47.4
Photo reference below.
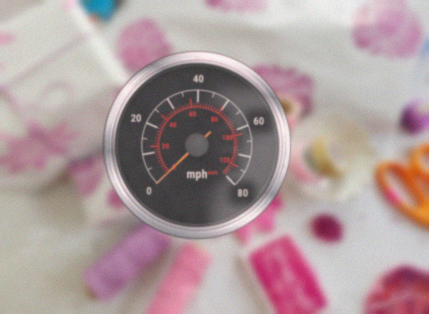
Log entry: mph 0
